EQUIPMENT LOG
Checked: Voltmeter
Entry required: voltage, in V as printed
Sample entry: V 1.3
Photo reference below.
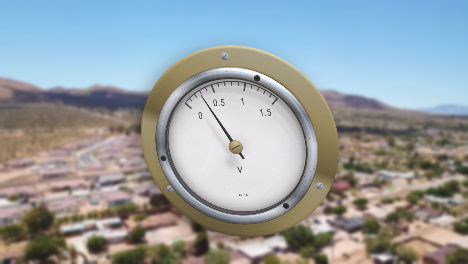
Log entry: V 0.3
